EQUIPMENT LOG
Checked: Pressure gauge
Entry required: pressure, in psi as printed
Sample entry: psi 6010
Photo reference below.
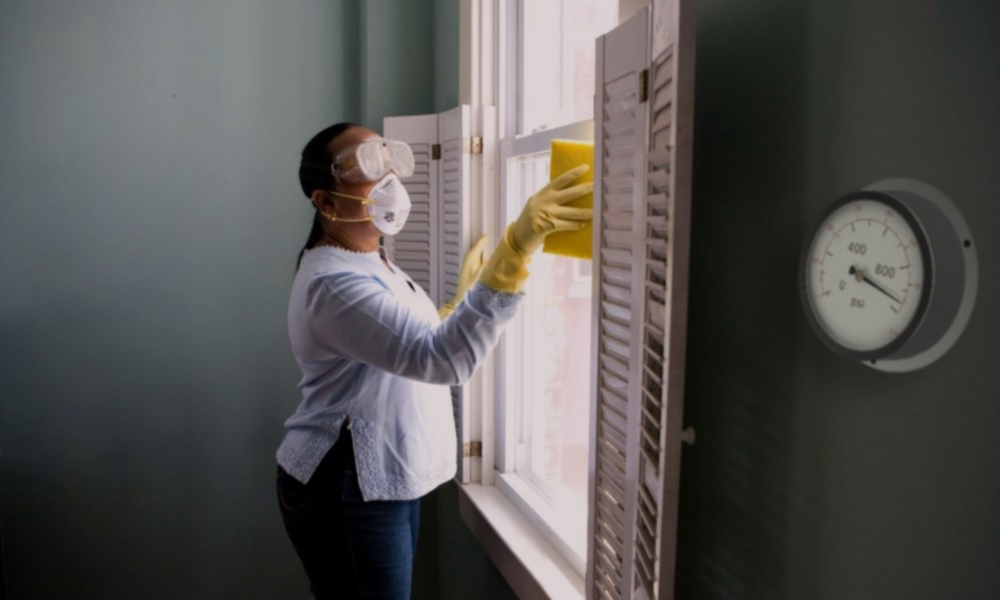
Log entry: psi 950
